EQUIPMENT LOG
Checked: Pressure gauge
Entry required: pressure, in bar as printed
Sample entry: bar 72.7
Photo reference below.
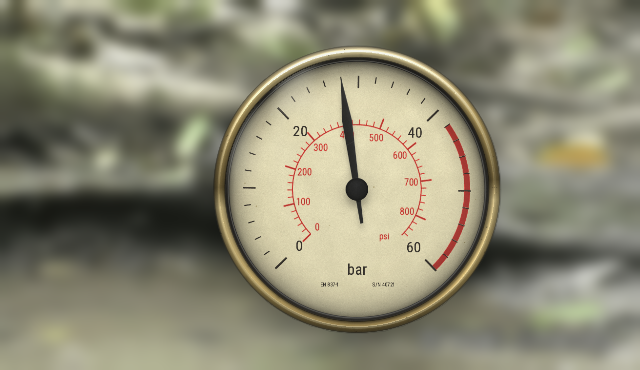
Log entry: bar 28
